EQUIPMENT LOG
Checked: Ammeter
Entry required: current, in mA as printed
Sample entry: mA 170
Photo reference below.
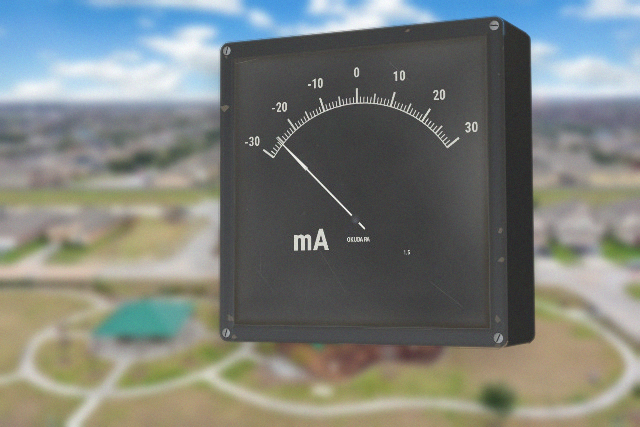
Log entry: mA -25
